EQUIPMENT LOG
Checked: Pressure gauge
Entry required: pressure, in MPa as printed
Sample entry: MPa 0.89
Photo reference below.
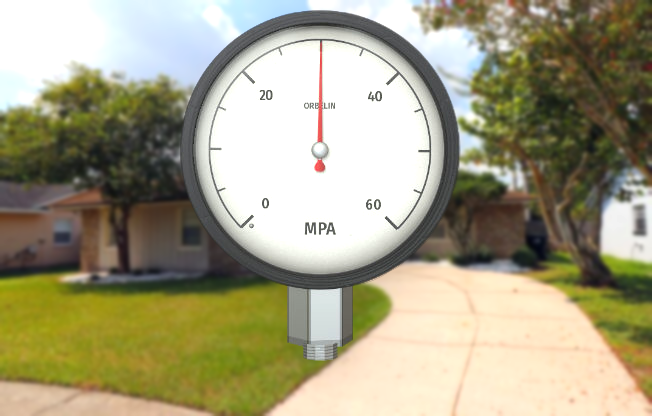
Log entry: MPa 30
